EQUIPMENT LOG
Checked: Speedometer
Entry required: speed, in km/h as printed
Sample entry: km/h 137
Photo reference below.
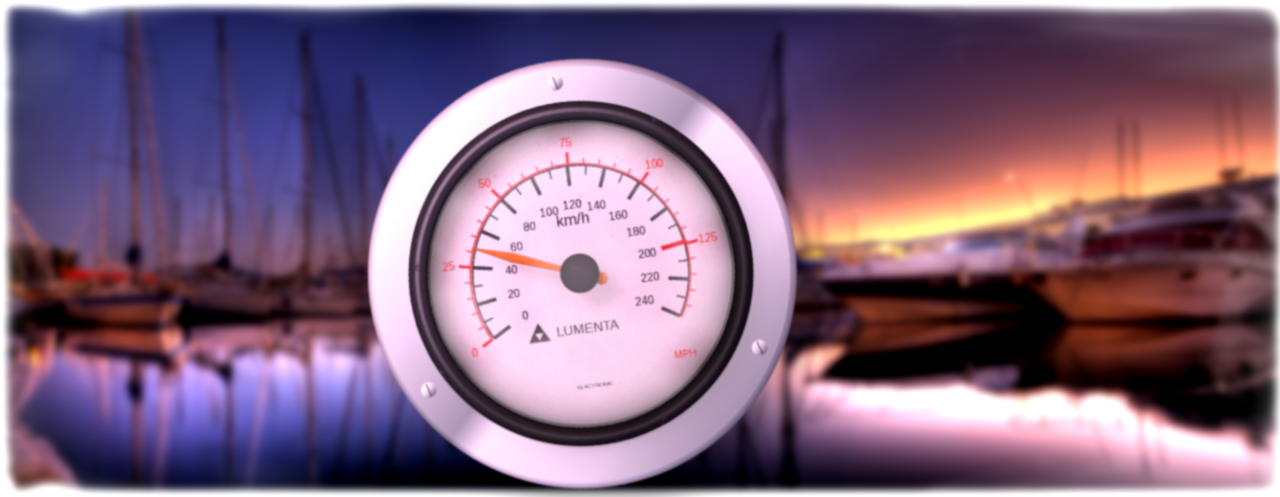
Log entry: km/h 50
